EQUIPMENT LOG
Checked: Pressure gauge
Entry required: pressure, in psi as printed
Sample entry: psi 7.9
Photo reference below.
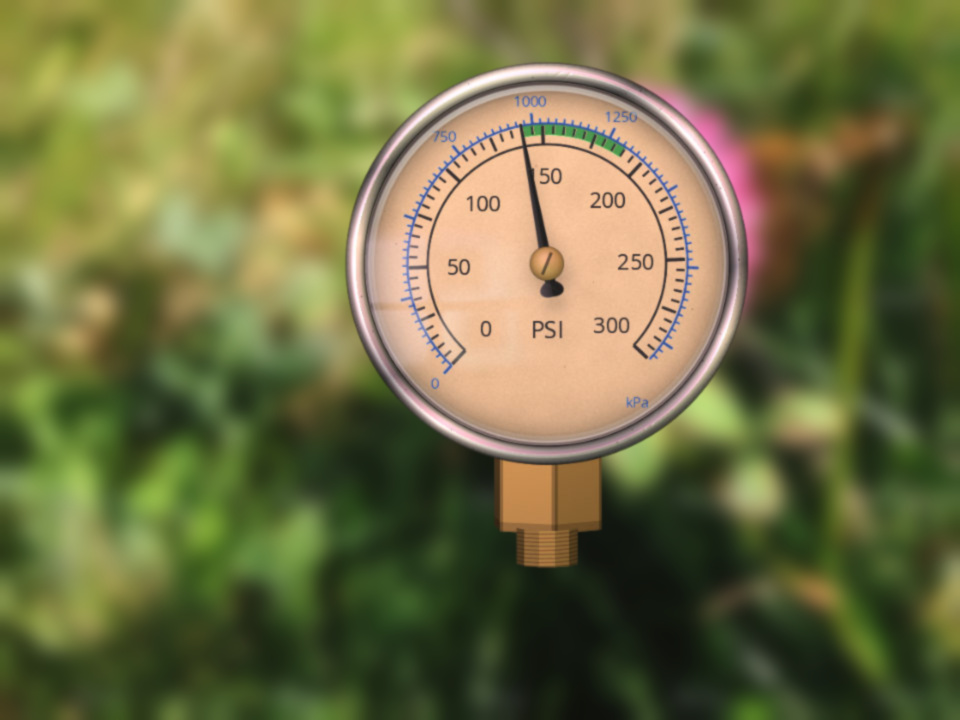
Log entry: psi 140
